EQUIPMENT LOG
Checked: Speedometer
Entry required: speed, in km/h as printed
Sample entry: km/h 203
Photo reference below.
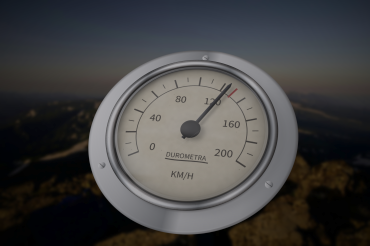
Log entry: km/h 125
